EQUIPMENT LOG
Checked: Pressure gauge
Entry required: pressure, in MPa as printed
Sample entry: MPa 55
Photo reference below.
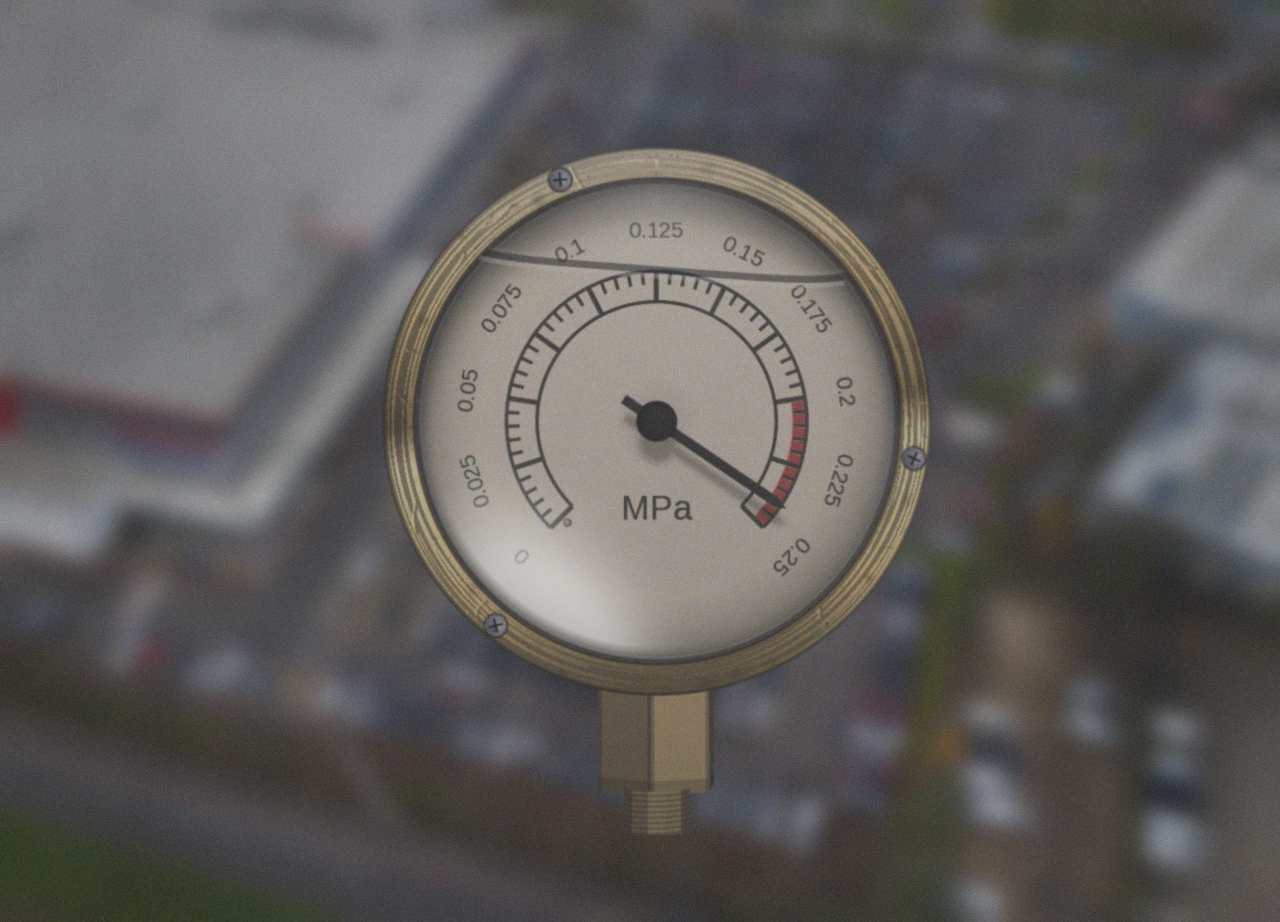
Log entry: MPa 0.24
